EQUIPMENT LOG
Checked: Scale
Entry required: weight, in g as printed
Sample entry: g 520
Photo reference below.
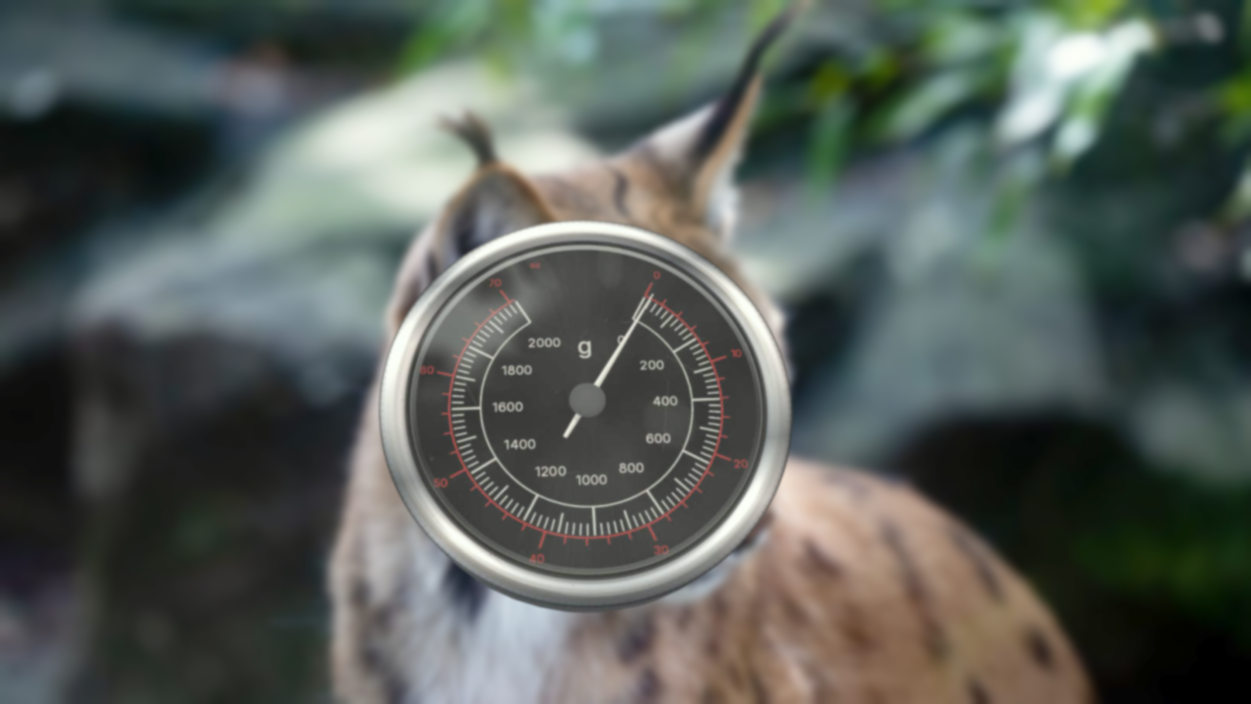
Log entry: g 20
